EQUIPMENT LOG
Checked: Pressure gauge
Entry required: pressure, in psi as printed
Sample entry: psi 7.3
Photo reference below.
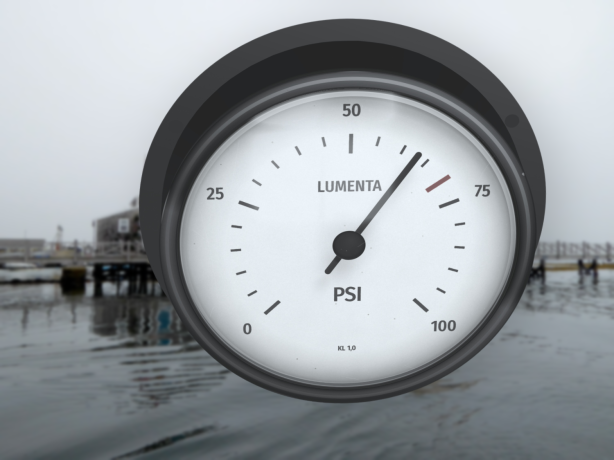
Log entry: psi 62.5
